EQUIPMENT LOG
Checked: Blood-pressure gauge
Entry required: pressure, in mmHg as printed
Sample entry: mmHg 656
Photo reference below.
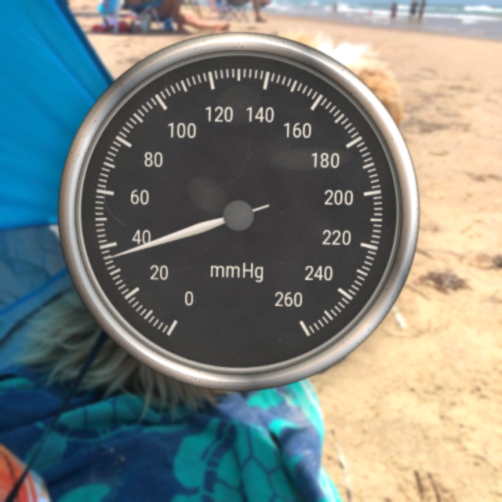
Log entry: mmHg 36
